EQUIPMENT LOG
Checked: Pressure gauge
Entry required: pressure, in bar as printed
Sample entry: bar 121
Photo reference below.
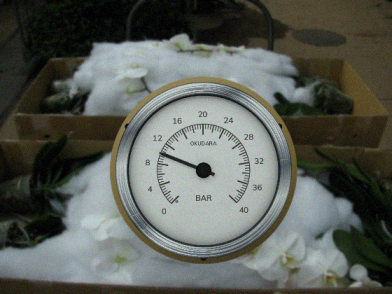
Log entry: bar 10
